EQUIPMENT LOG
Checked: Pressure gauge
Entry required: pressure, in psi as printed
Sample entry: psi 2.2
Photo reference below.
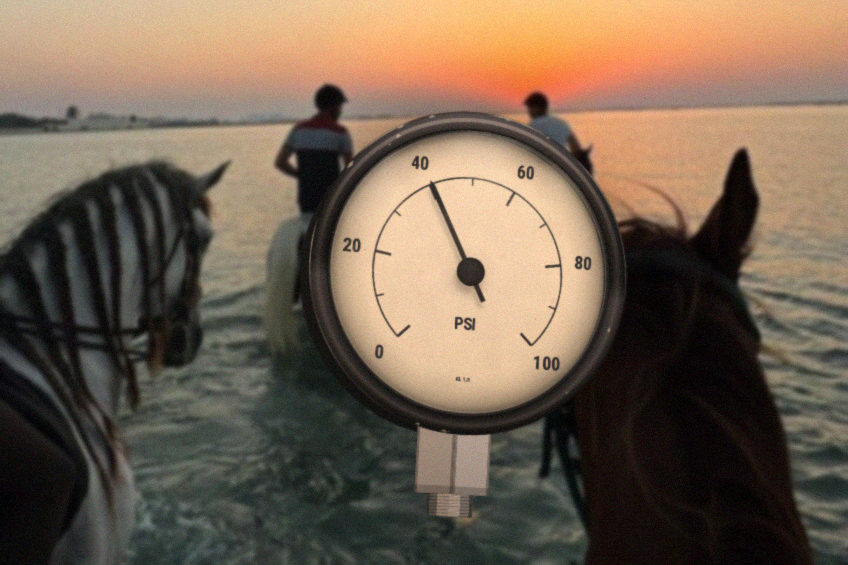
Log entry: psi 40
